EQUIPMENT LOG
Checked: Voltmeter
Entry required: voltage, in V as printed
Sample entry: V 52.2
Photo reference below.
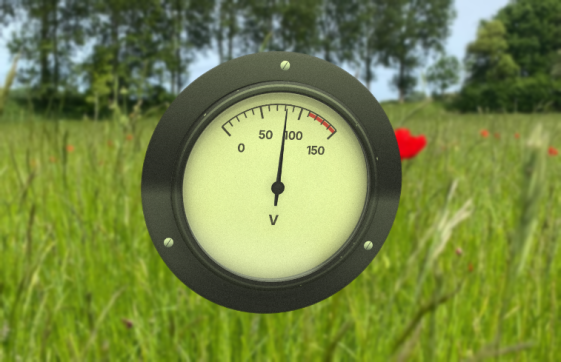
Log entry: V 80
